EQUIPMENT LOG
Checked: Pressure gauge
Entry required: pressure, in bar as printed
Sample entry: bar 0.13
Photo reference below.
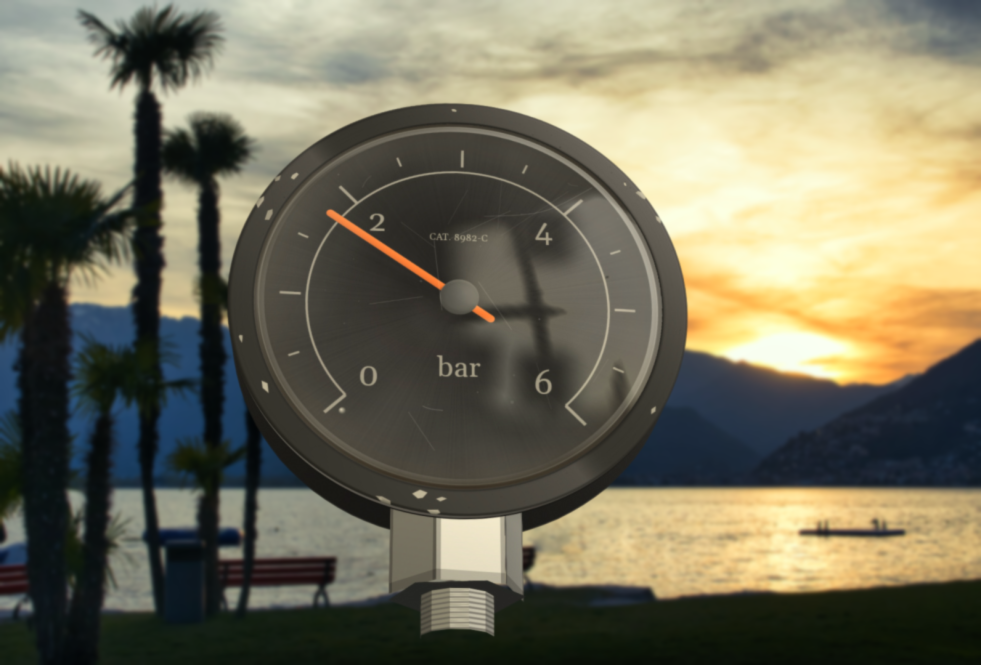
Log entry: bar 1.75
